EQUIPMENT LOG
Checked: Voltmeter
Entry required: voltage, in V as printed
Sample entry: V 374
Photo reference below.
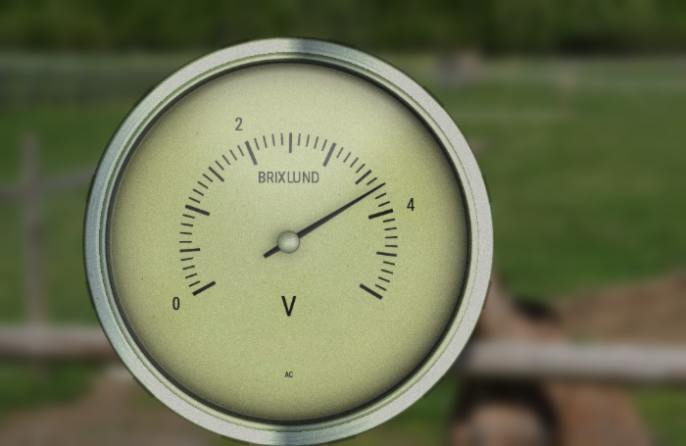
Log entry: V 3.7
